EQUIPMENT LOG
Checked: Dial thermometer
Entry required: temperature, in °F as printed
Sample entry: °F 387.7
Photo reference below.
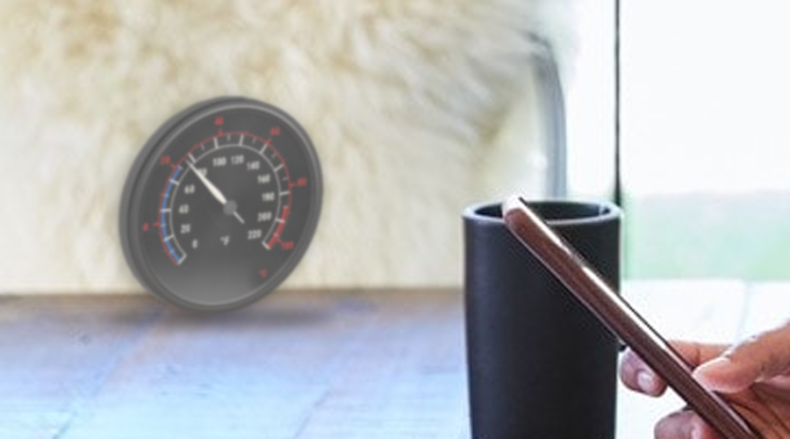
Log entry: °F 75
